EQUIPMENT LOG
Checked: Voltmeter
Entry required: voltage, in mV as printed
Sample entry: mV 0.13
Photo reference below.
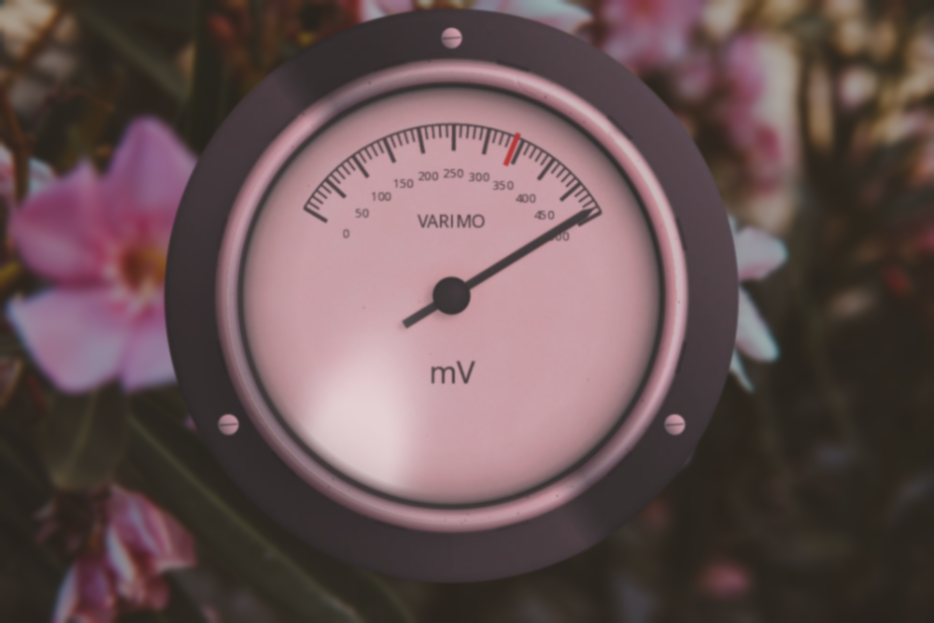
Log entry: mV 490
